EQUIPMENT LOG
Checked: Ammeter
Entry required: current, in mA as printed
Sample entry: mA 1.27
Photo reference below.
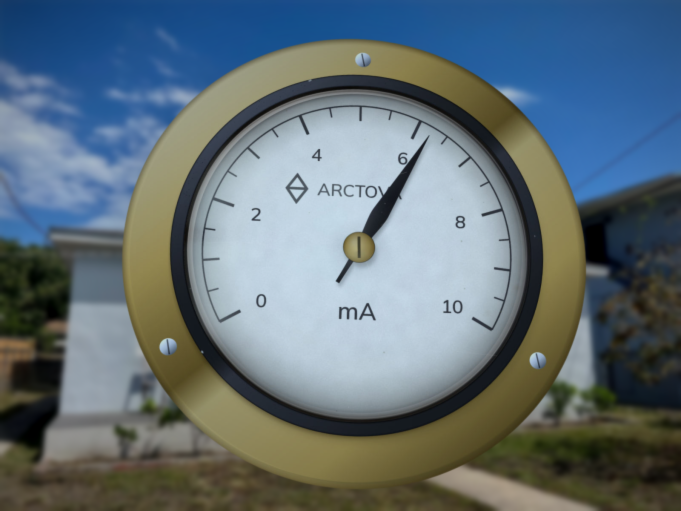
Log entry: mA 6.25
